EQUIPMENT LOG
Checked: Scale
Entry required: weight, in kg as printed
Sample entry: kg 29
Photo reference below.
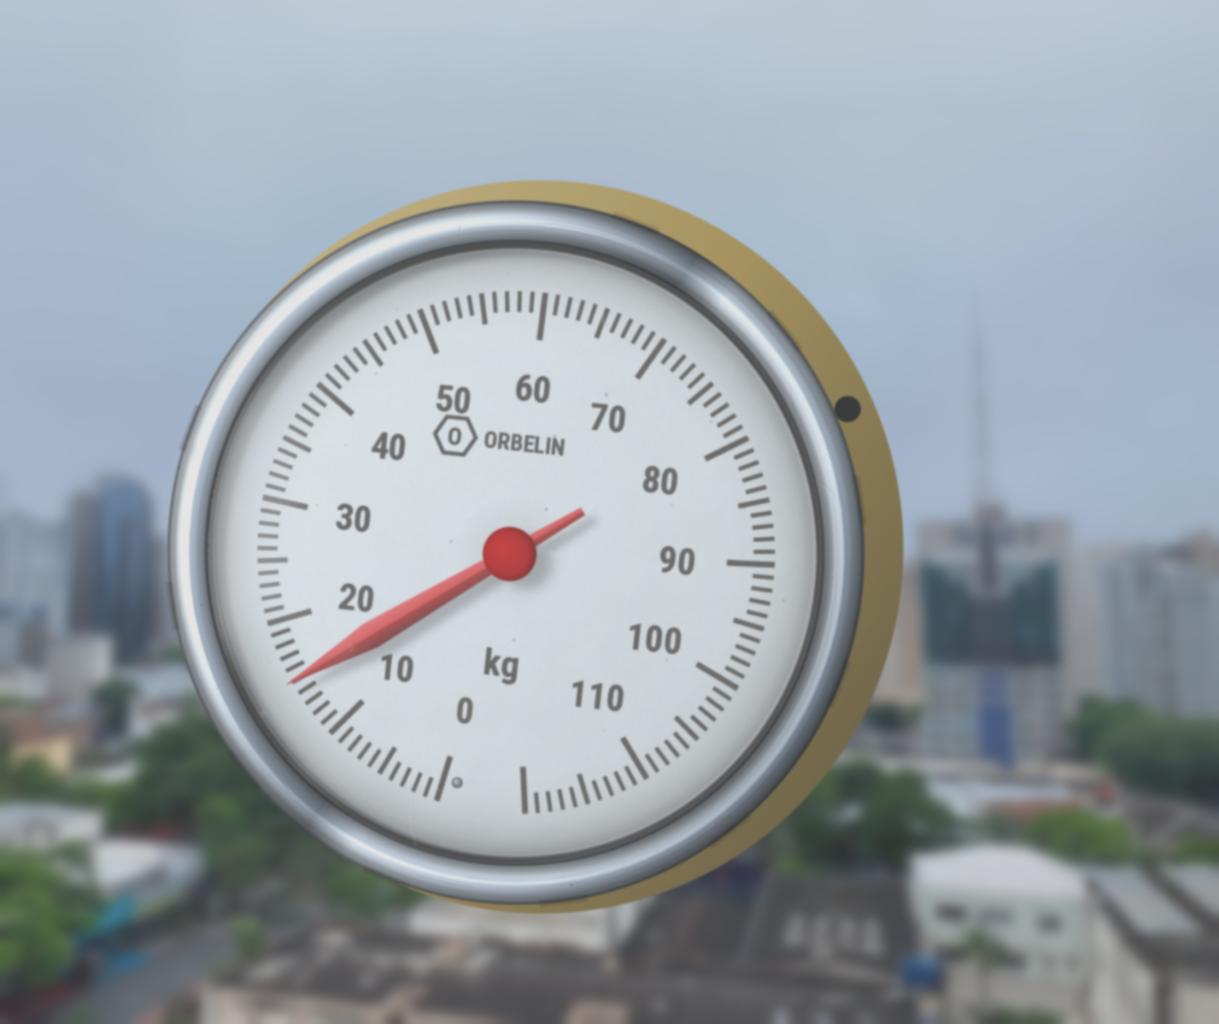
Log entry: kg 15
